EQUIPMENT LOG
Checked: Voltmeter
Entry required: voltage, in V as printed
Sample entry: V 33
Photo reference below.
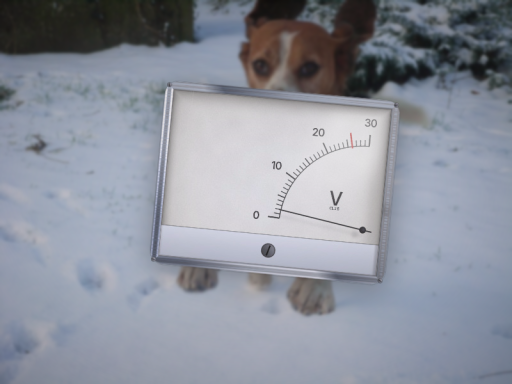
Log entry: V 2
